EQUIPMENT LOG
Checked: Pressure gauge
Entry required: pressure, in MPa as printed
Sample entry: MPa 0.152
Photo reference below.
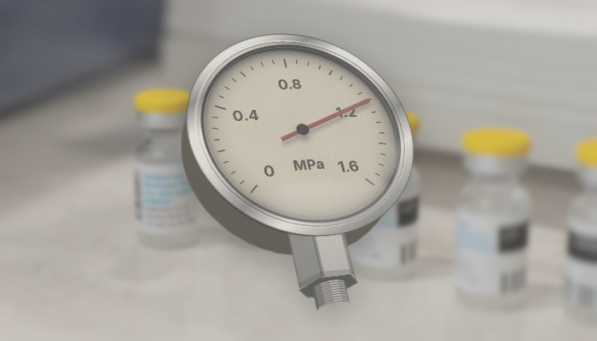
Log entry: MPa 1.2
